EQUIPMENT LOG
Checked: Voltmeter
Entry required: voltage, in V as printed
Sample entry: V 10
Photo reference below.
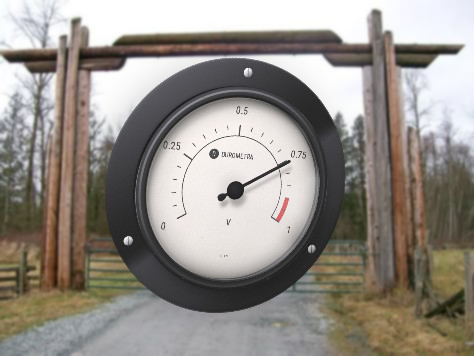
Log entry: V 0.75
